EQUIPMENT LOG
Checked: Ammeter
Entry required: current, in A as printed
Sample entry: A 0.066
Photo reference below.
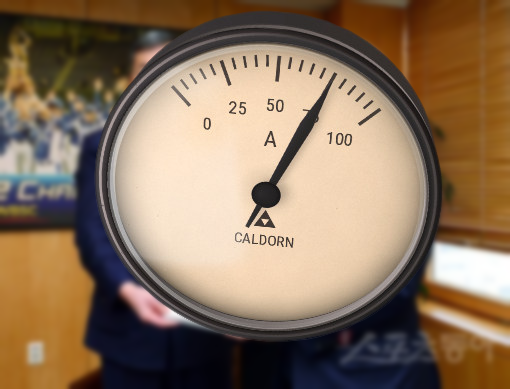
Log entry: A 75
